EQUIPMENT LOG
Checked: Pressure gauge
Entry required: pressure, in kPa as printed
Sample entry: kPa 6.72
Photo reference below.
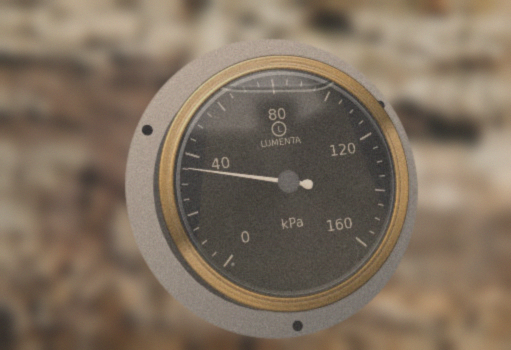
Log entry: kPa 35
